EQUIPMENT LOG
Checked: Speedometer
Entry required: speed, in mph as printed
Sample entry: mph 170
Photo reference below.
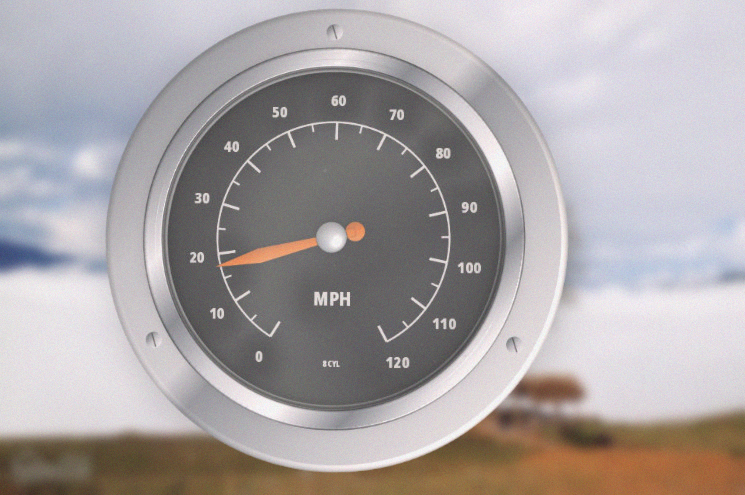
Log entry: mph 17.5
